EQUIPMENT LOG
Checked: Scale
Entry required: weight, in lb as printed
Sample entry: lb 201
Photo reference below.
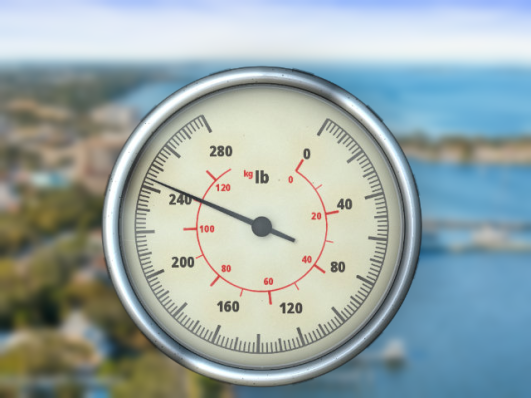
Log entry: lb 244
